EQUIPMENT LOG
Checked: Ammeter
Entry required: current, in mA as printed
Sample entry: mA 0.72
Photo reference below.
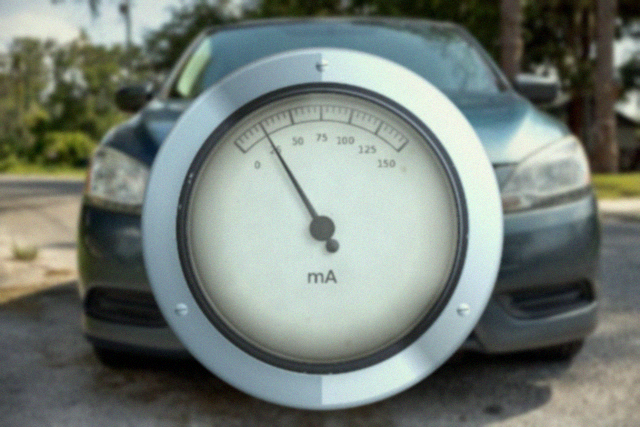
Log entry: mA 25
